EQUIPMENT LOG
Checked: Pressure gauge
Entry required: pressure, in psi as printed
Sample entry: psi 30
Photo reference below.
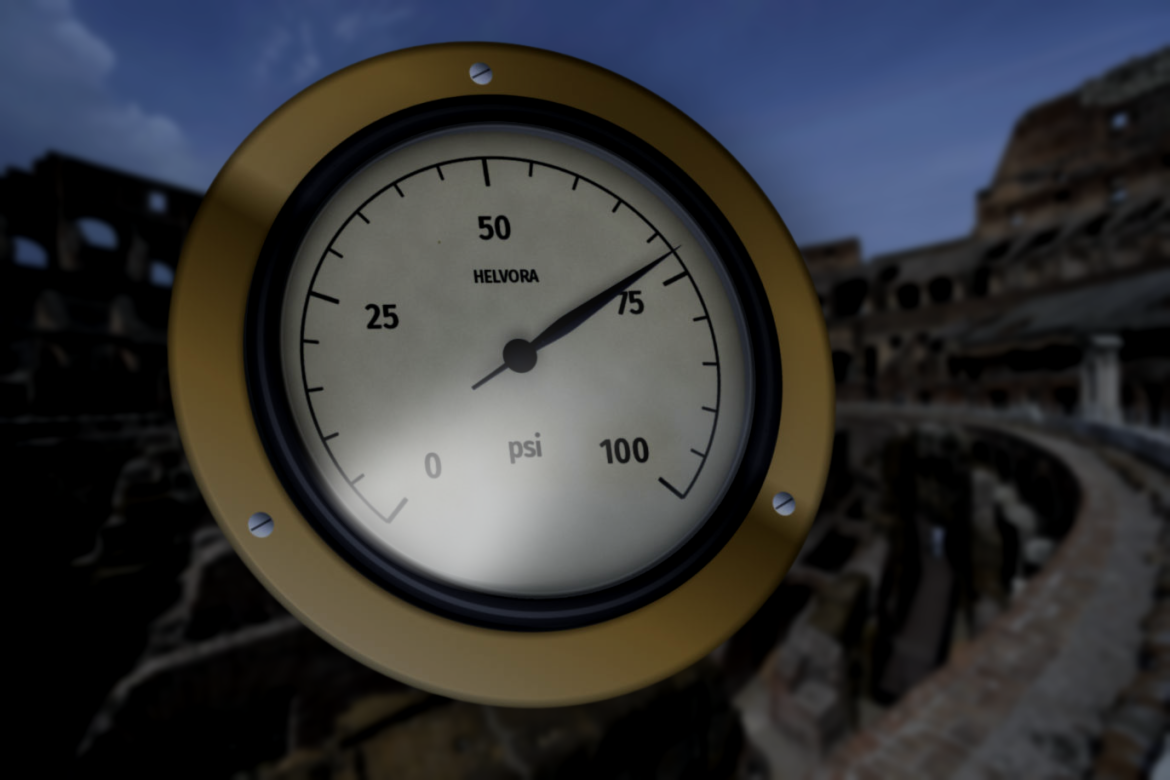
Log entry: psi 72.5
